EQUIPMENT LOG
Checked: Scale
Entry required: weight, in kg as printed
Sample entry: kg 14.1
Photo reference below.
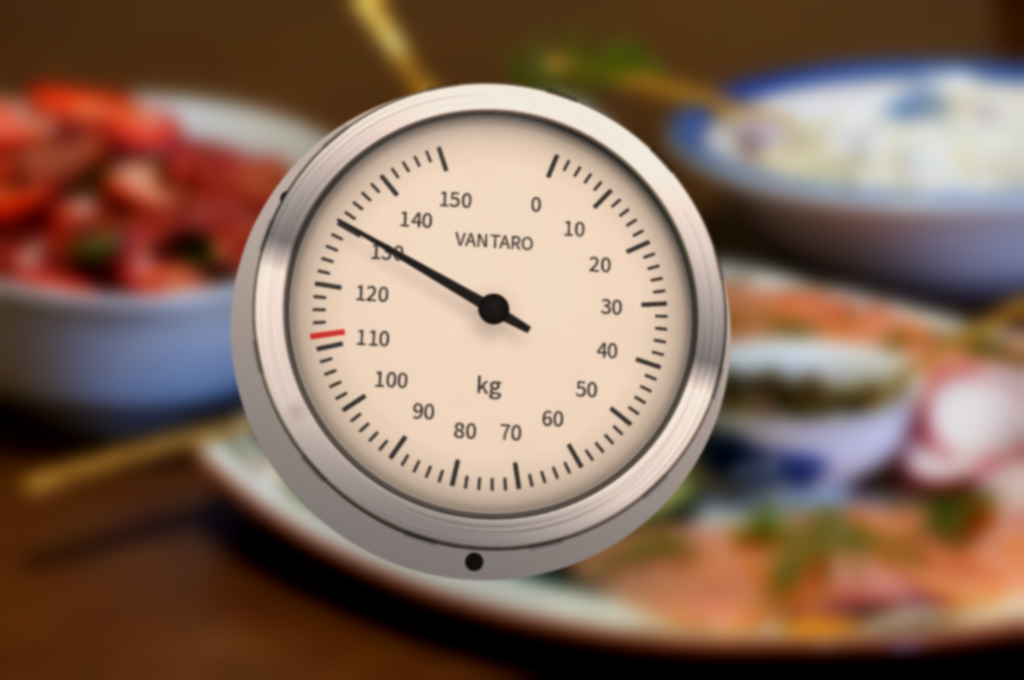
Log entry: kg 130
